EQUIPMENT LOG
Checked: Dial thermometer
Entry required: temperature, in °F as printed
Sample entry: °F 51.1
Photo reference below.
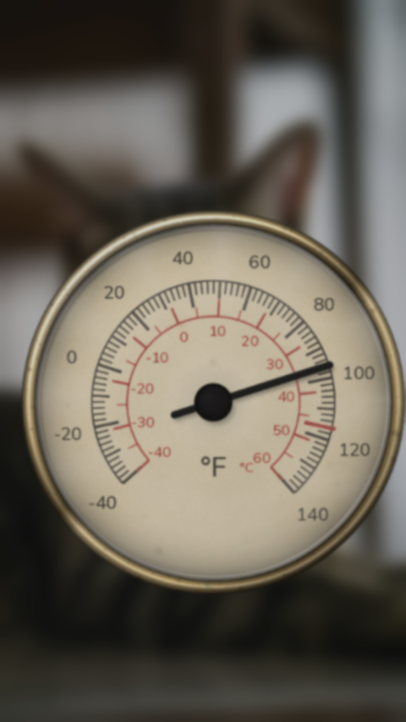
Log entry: °F 96
